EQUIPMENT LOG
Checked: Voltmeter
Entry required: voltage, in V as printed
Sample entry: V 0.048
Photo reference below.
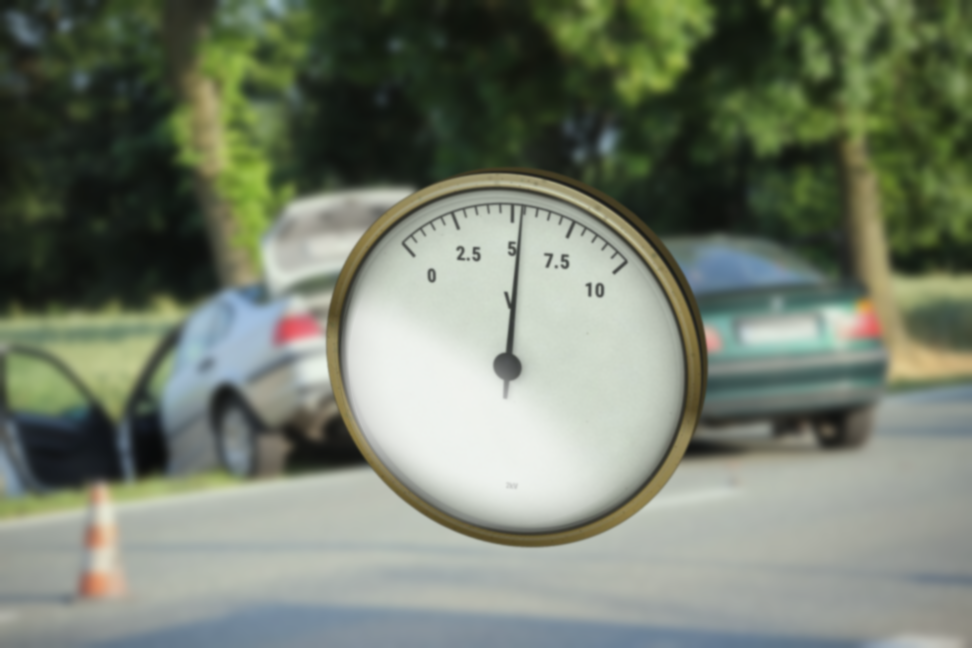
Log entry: V 5.5
